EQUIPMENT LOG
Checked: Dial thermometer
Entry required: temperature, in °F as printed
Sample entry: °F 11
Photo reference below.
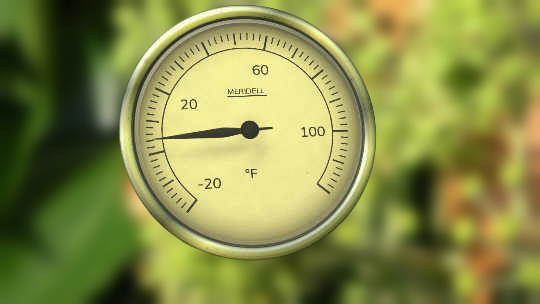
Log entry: °F 4
